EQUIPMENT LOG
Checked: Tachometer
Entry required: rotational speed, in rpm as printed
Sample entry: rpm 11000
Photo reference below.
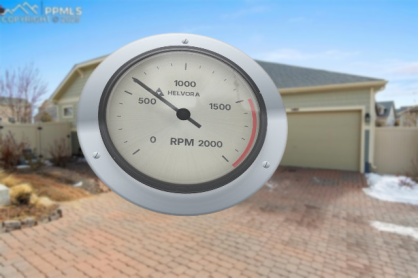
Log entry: rpm 600
